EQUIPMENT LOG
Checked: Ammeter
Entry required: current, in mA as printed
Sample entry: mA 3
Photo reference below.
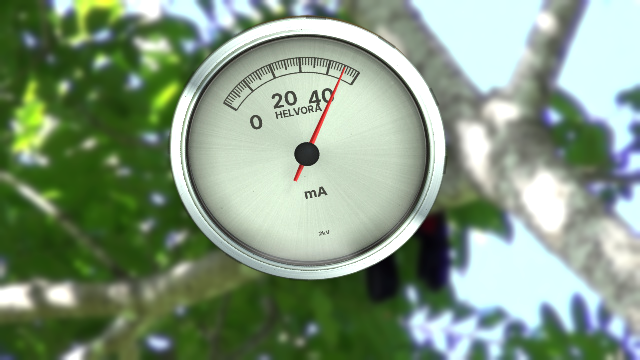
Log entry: mA 45
